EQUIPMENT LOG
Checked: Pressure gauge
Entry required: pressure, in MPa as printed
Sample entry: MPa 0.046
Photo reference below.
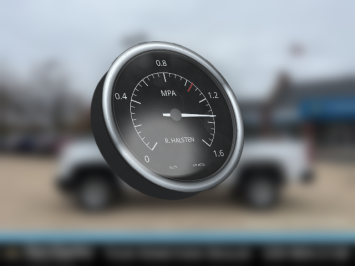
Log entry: MPa 1.35
